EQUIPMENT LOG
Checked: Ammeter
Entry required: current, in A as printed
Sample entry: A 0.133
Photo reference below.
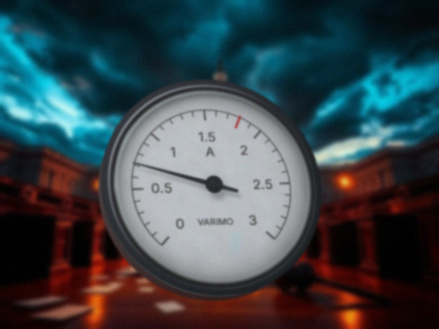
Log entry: A 0.7
